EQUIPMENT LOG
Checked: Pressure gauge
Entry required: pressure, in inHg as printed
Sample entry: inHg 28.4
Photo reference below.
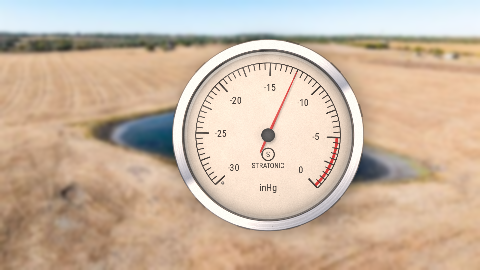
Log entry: inHg -12.5
